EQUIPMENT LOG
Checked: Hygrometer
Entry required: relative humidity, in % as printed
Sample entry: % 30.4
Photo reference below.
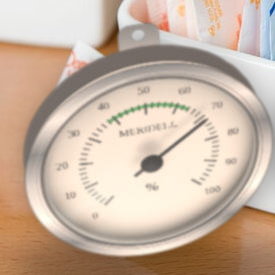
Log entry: % 70
